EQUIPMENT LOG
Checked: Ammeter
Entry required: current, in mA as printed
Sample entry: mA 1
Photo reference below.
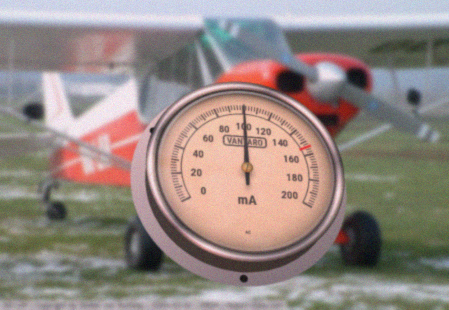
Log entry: mA 100
